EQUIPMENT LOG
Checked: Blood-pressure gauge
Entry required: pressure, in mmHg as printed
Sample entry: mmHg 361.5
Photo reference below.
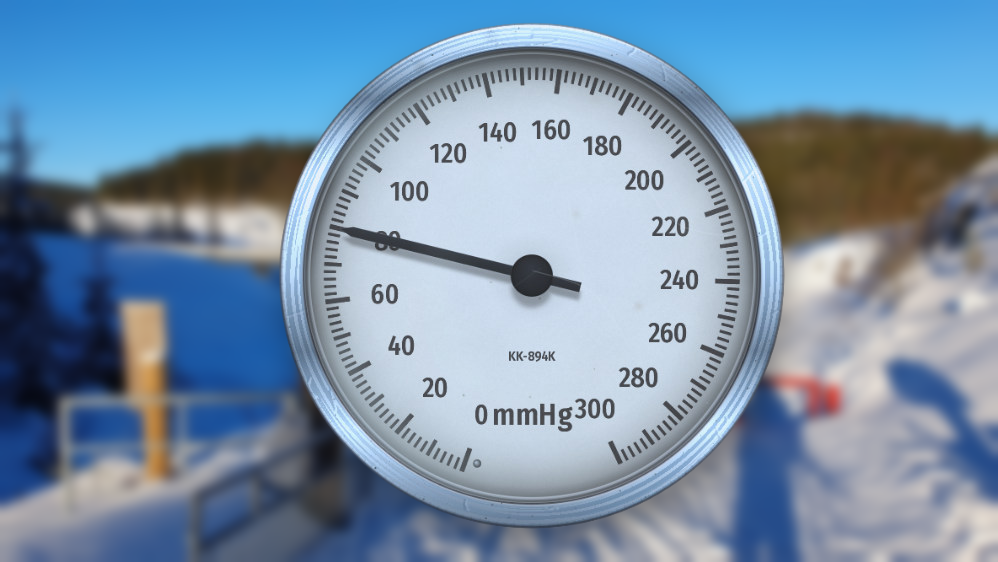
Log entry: mmHg 80
